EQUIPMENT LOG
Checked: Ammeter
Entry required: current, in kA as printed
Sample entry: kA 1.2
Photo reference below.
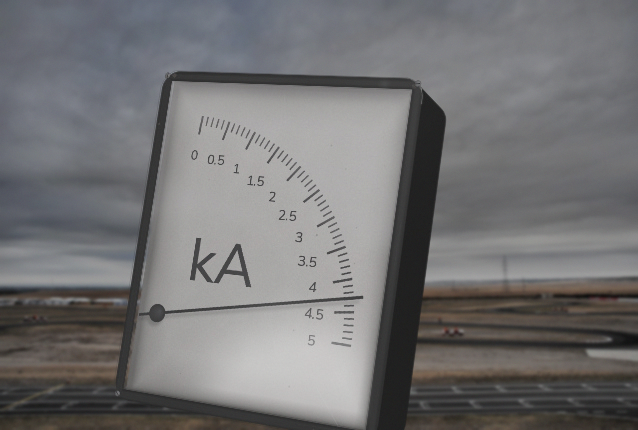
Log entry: kA 4.3
